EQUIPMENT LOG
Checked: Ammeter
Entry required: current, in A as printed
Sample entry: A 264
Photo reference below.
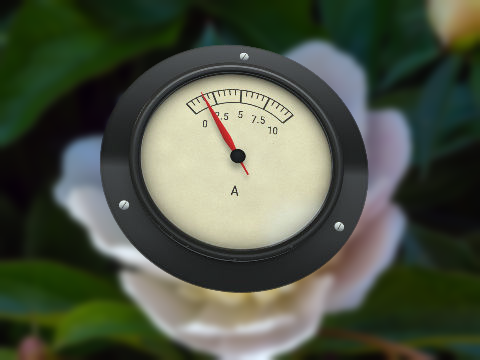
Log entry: A 1.5
